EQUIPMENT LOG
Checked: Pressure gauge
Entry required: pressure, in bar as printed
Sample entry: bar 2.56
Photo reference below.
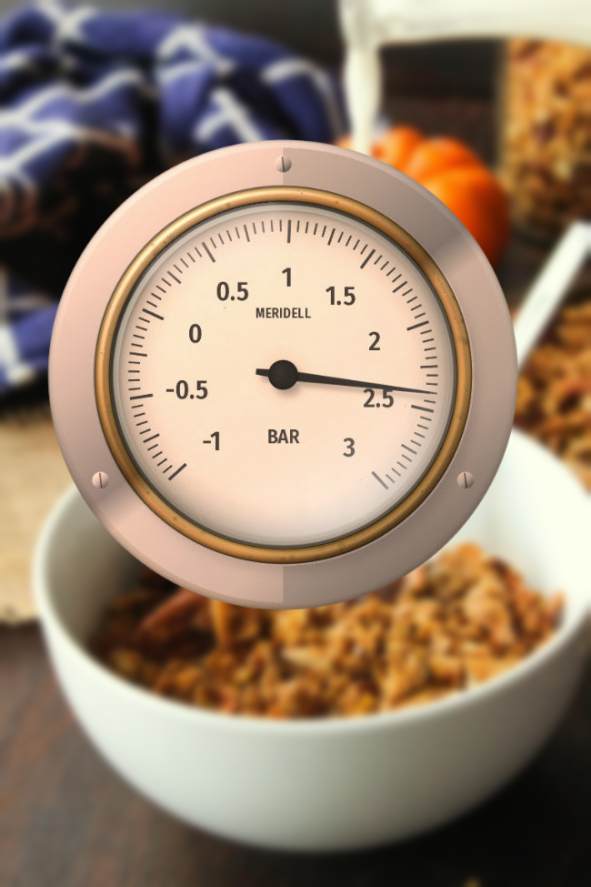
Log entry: bar 2.4
